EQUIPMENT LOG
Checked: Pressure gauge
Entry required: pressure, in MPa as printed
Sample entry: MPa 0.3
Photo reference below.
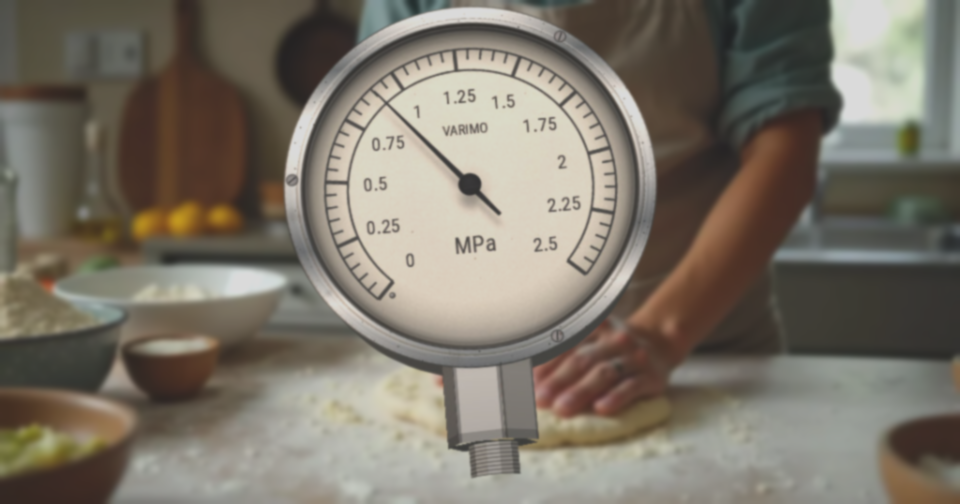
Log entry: MPa 0.9
